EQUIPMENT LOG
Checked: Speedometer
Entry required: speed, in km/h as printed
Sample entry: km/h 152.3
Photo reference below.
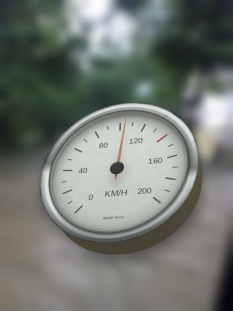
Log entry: km/h 105
